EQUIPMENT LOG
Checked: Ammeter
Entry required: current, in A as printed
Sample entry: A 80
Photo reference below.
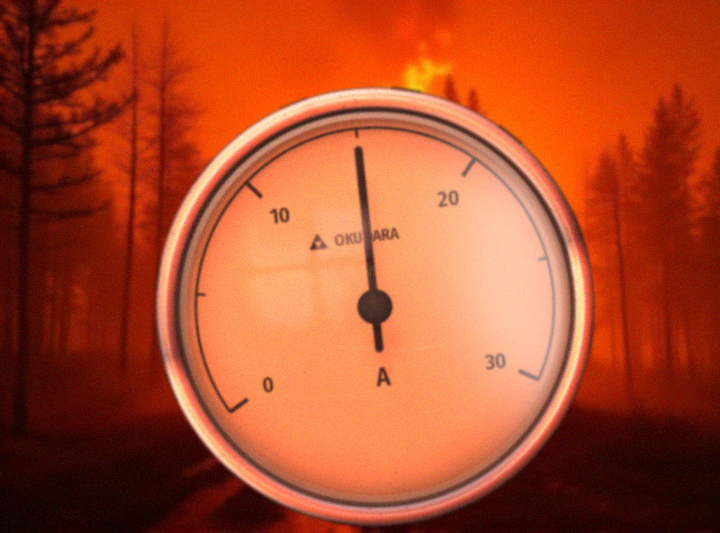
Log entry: A 15
